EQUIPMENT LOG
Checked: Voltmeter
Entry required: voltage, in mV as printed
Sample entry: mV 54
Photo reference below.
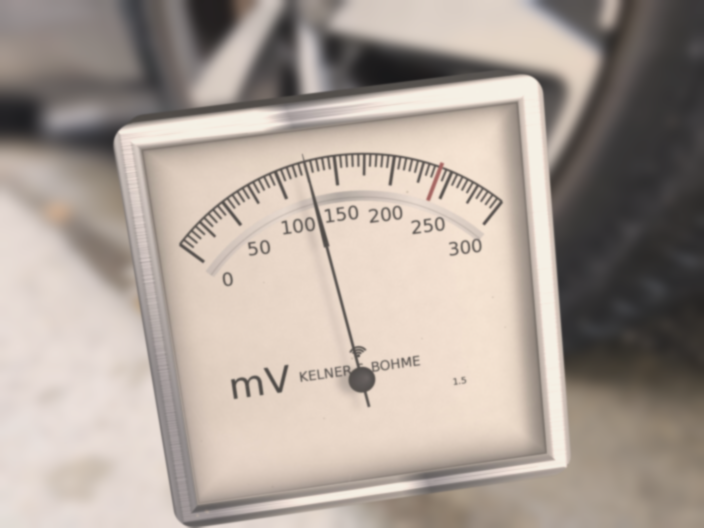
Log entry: mV 125
